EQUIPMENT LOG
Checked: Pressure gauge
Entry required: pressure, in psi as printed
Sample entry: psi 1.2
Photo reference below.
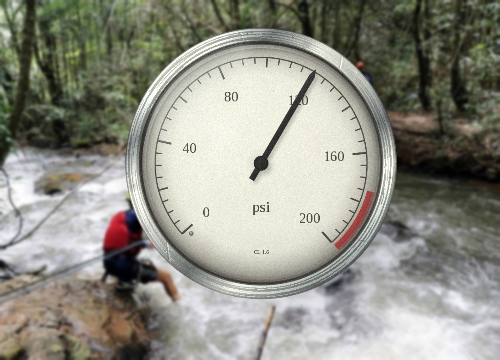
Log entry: psi 120
